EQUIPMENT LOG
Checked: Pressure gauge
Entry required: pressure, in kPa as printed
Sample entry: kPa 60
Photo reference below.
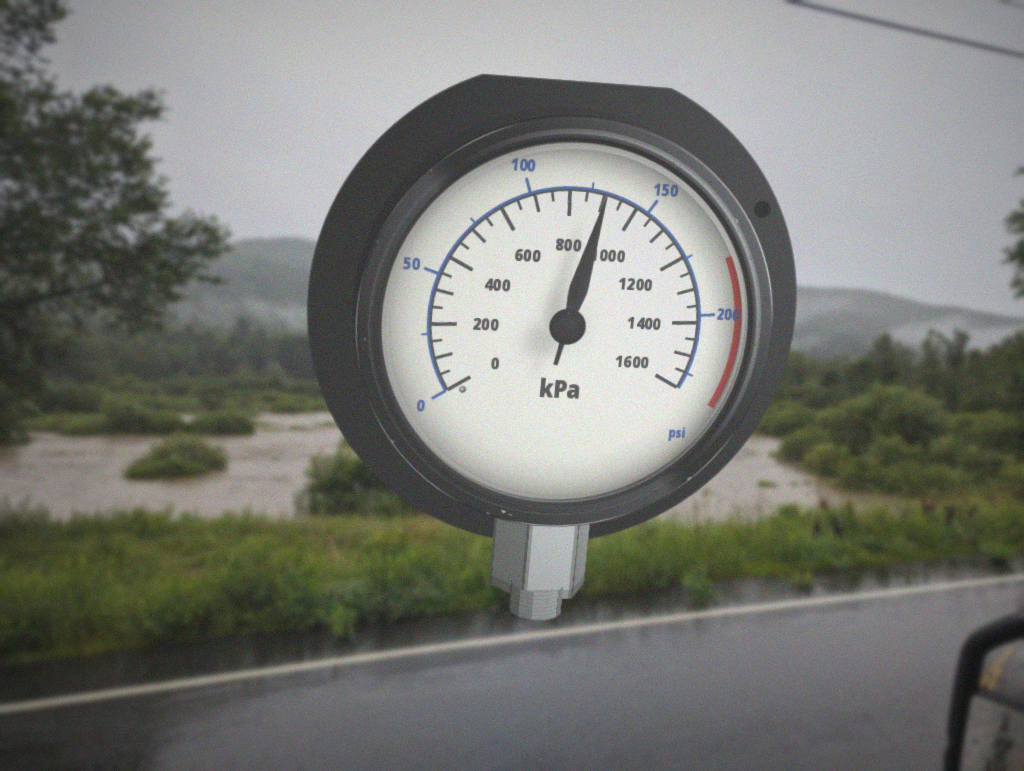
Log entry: kPa 900
